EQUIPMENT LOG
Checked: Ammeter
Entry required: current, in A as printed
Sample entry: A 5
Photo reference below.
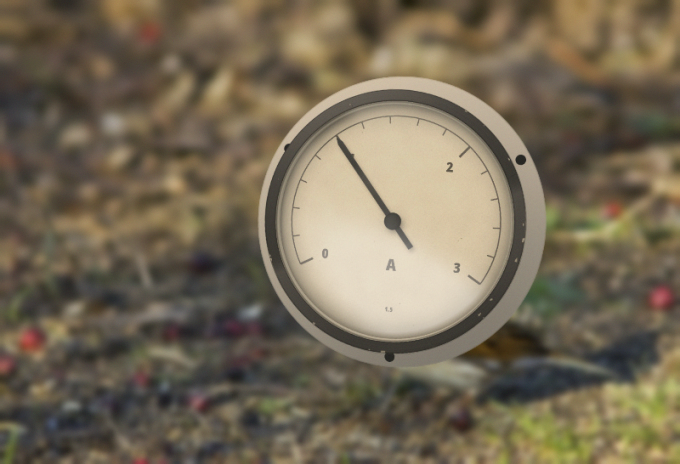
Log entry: A 1
